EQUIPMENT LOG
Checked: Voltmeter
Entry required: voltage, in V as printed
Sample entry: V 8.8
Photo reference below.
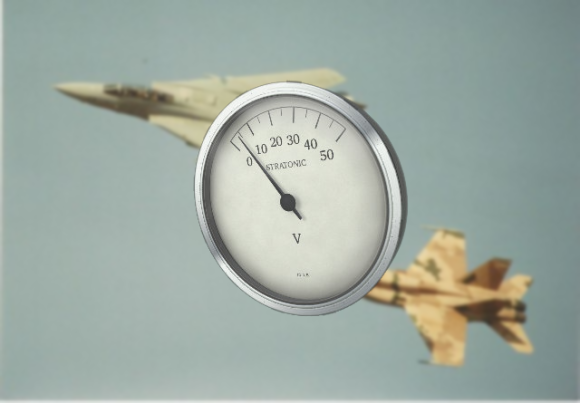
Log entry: V 5
